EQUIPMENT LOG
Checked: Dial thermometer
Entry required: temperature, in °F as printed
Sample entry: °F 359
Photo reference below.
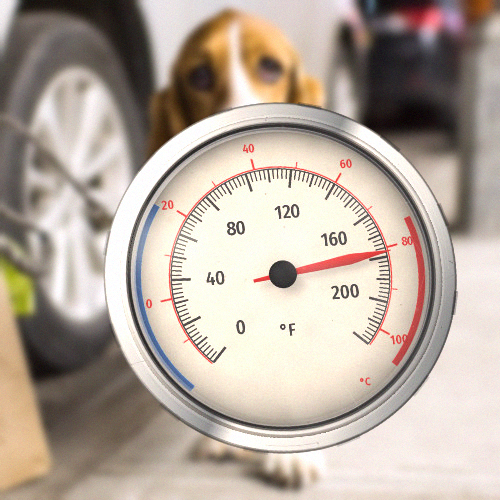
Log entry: °F 178
